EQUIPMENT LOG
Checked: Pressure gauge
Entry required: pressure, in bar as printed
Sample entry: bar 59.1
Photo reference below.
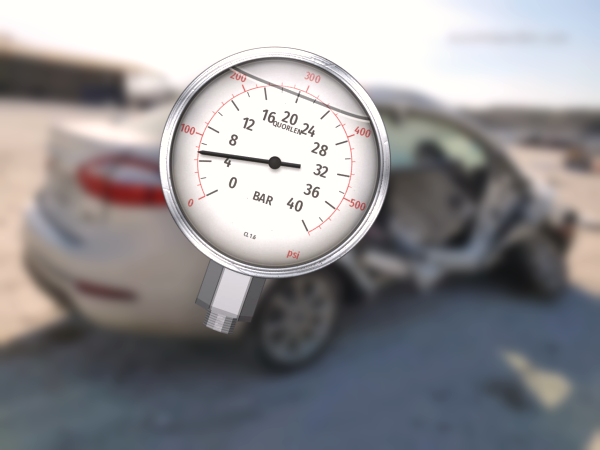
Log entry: bar 5
